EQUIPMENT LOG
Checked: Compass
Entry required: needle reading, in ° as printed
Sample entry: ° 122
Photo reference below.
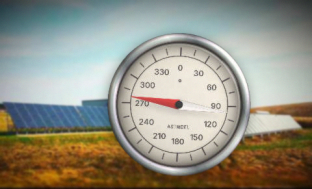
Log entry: ° 277.5
